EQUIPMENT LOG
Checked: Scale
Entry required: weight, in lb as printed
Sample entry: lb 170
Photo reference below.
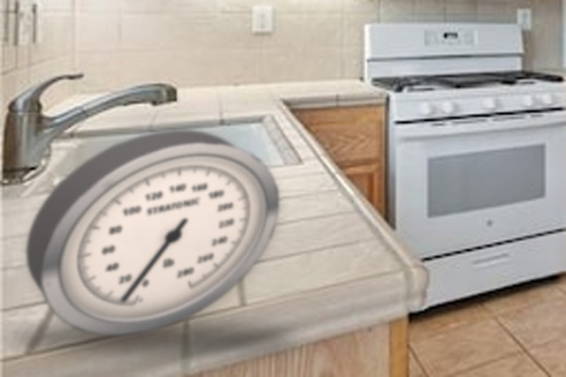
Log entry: lb 10
